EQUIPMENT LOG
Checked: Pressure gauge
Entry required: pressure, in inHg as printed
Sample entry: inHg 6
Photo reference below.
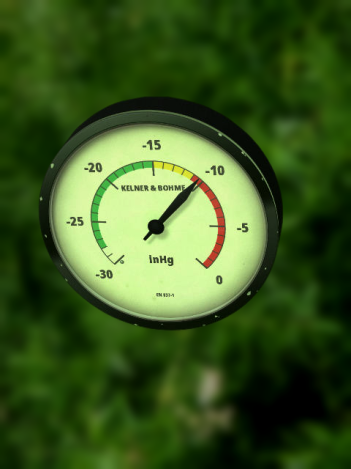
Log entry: inHg -10.5
